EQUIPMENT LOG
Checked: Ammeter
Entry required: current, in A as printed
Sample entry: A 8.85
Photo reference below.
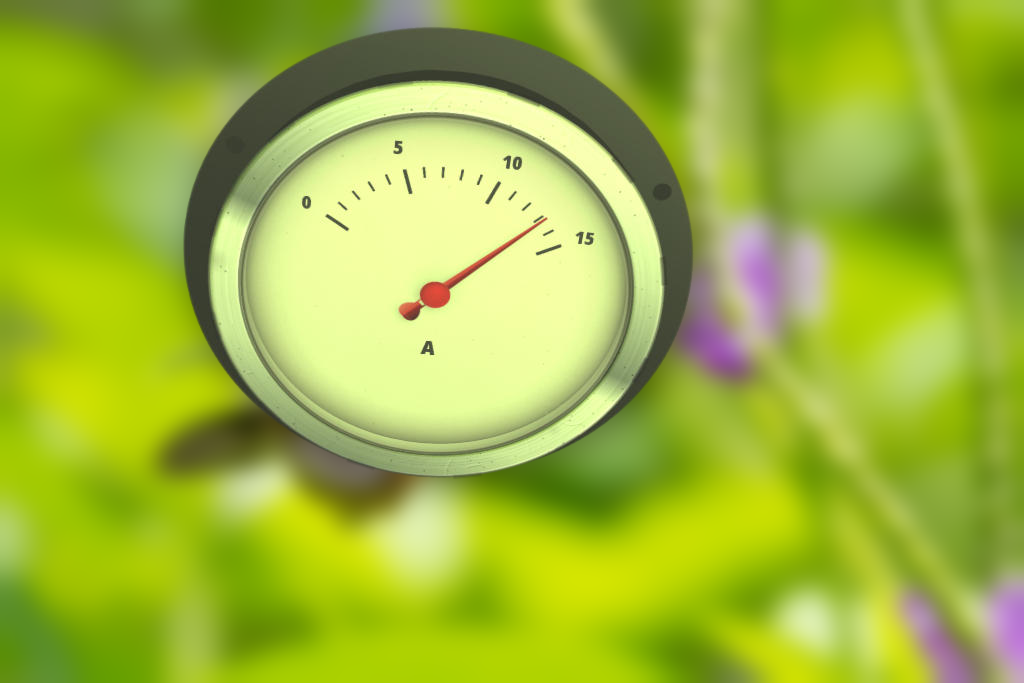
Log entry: A 13
